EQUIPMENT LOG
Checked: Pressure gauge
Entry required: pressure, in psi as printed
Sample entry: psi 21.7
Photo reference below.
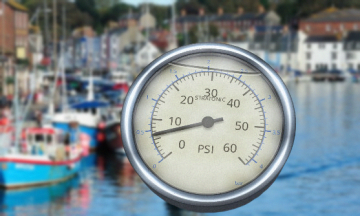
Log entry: psi 6
